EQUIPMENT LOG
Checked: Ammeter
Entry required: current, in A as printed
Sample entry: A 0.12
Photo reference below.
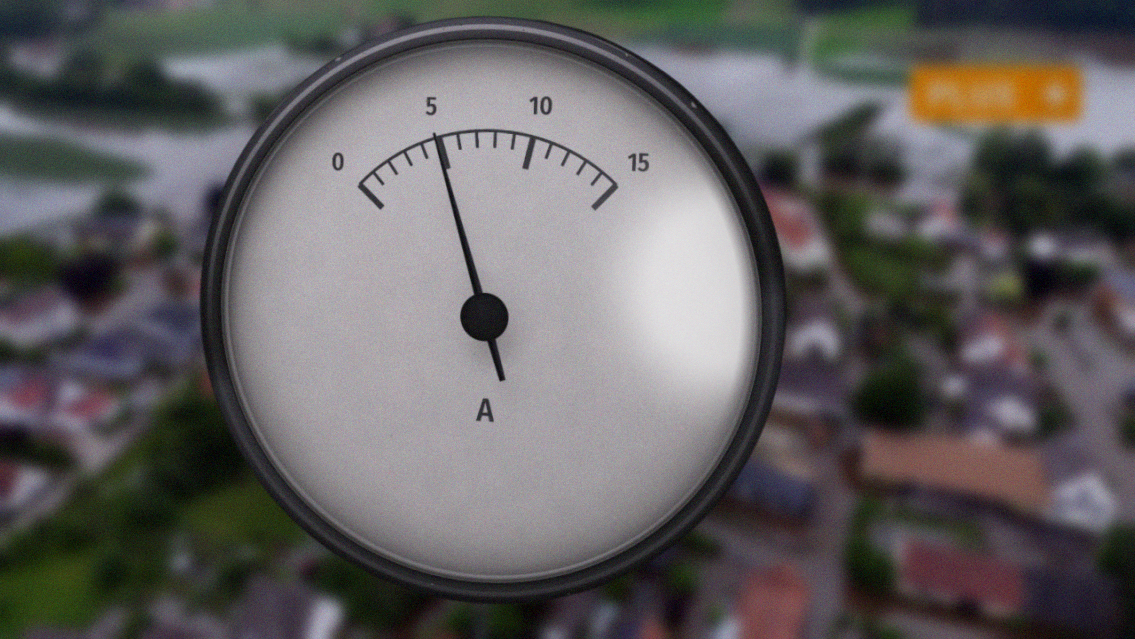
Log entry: A 5
